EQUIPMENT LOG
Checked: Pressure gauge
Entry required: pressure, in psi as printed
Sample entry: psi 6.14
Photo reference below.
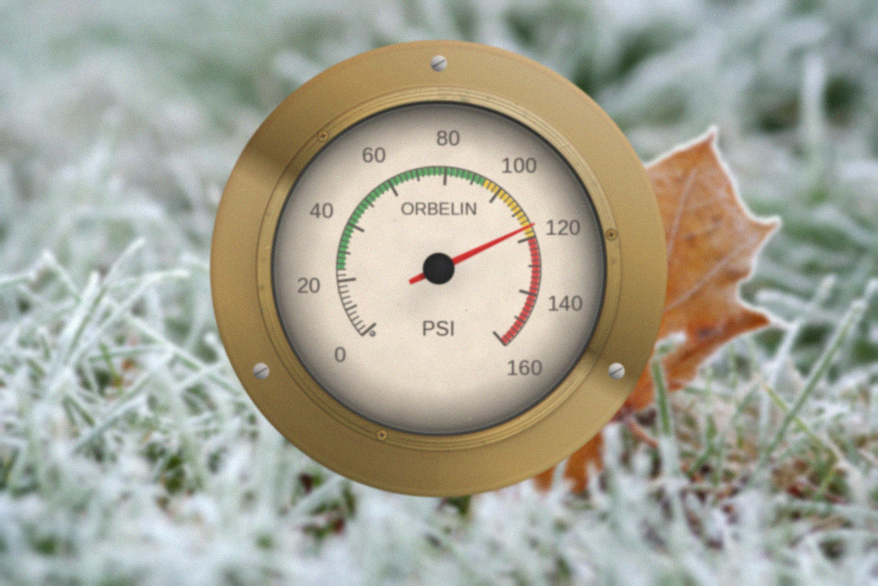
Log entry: psi 116
